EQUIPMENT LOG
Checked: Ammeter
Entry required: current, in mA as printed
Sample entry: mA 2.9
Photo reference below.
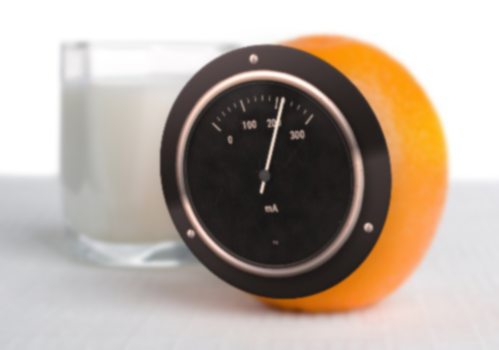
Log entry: mA 220
